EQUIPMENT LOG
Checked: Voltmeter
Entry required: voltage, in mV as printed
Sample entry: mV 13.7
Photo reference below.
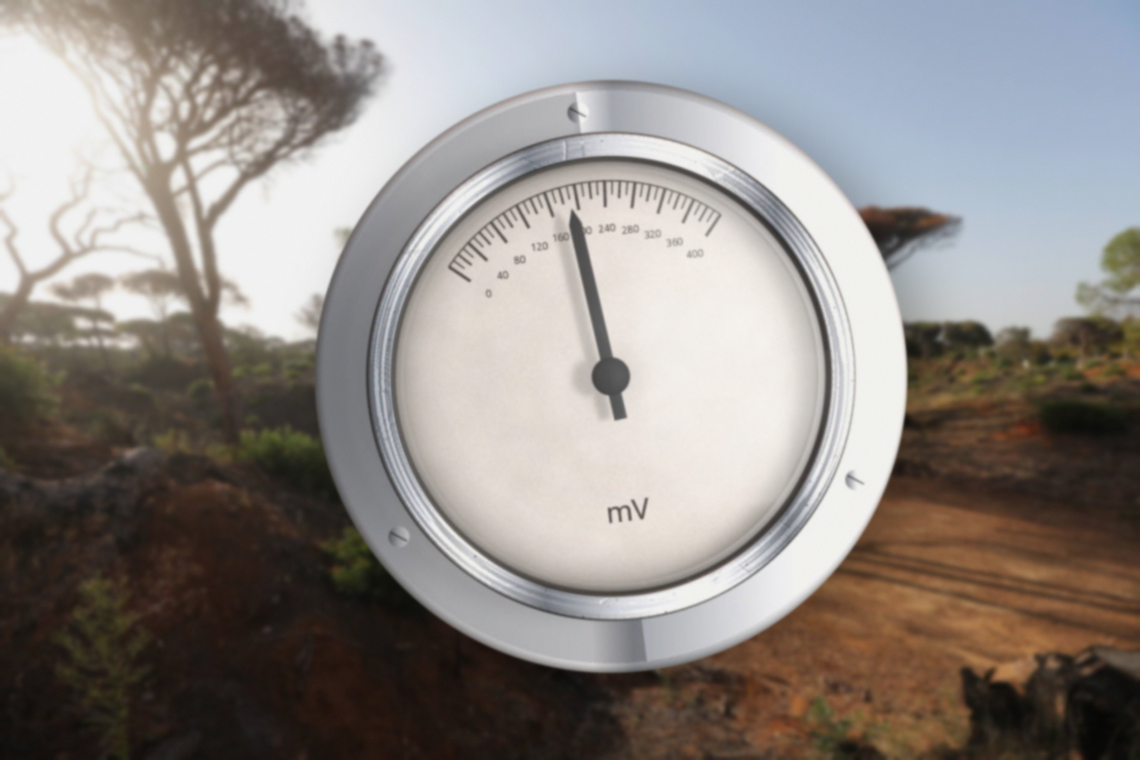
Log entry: mV 190
